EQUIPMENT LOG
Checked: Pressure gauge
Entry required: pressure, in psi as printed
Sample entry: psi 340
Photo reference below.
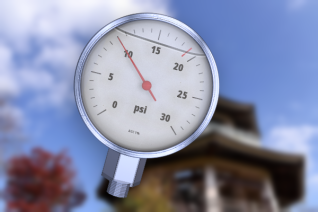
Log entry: psi 10
